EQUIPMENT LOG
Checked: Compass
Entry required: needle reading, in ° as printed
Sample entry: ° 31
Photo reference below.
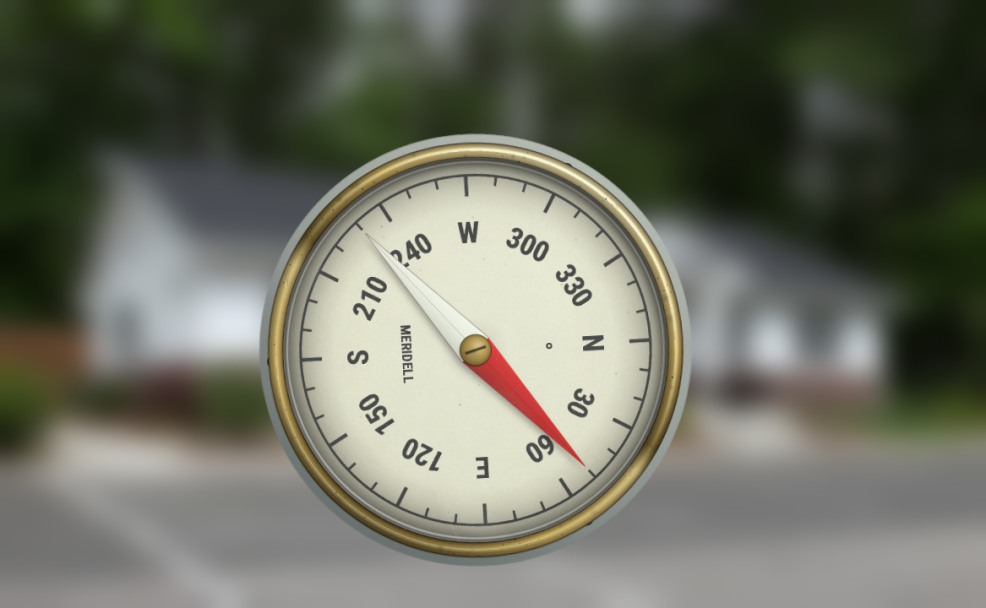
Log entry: ° 50
